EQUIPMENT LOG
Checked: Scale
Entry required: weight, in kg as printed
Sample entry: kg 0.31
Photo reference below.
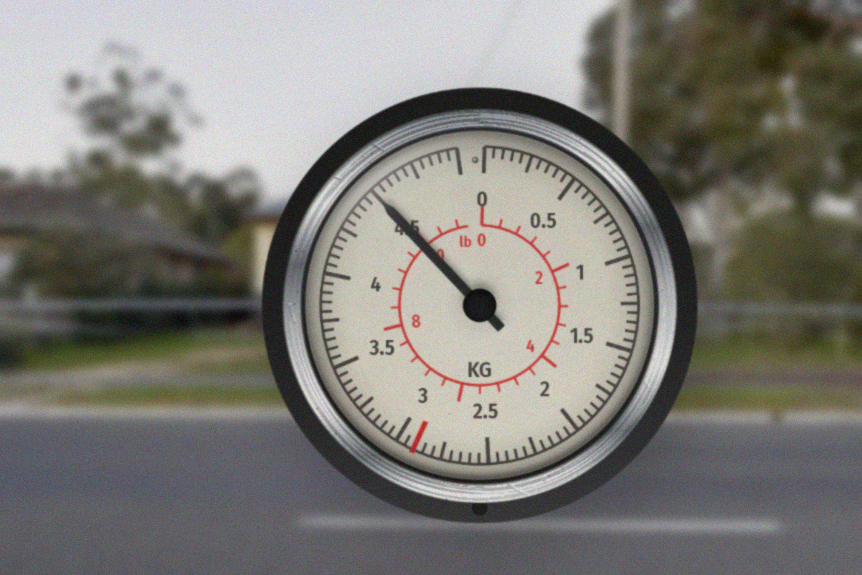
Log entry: kg 4.5
